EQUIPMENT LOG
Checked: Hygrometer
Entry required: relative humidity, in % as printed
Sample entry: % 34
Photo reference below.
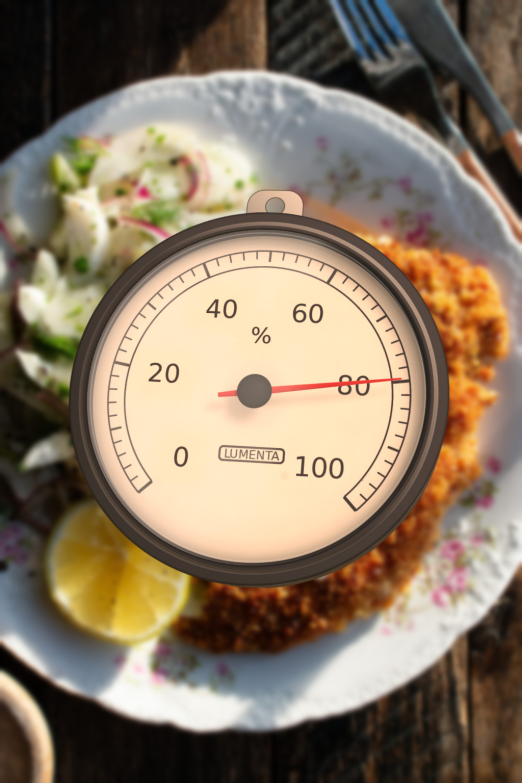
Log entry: % 80
